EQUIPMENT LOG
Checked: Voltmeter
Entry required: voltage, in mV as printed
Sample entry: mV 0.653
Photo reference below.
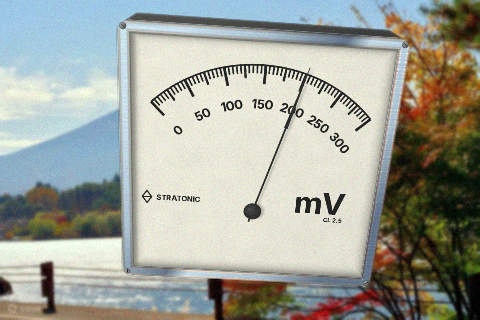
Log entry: mV 200
